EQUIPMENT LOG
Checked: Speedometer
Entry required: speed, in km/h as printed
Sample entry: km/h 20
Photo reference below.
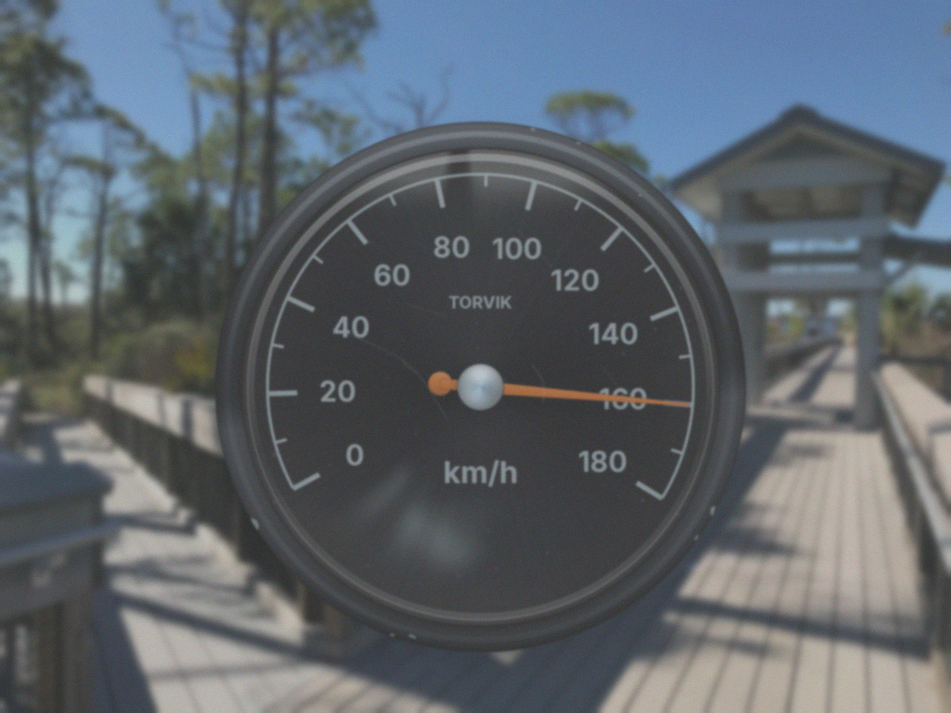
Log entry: km/h 160
